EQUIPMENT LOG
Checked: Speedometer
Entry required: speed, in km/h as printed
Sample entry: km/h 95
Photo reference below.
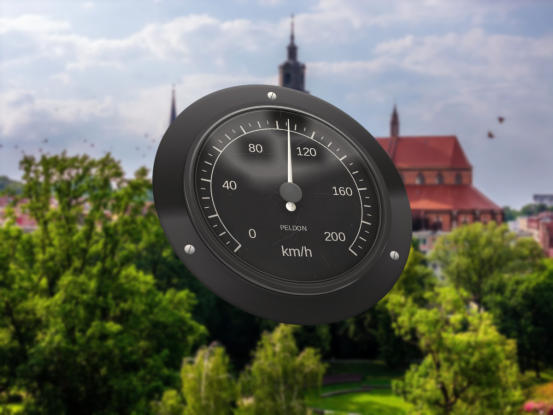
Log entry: km/h 105
